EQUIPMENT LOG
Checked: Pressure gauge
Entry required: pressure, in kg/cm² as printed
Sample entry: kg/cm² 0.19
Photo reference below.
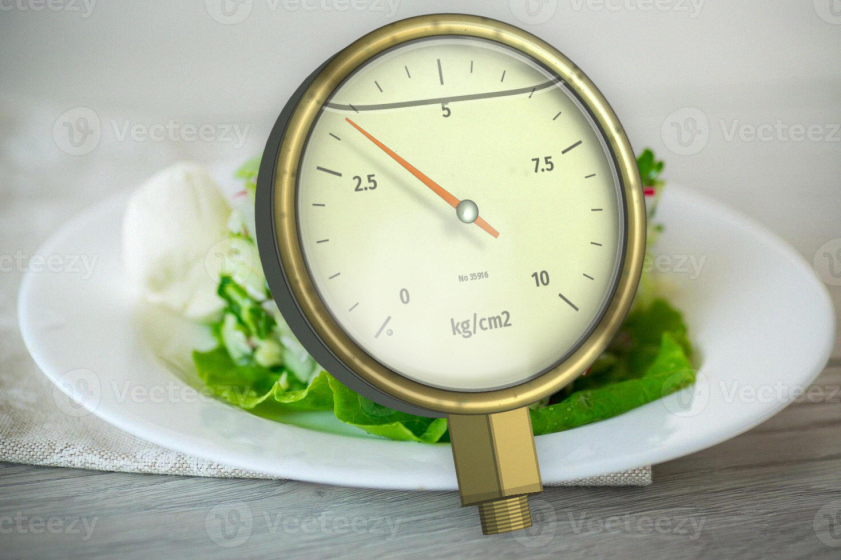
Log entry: kg/cm² 3.25
